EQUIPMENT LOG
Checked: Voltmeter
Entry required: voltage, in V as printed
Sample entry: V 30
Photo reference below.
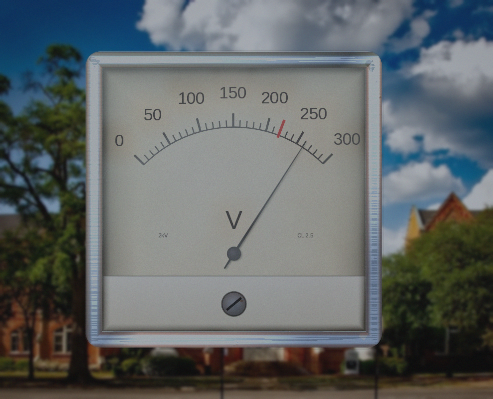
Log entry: V 260
